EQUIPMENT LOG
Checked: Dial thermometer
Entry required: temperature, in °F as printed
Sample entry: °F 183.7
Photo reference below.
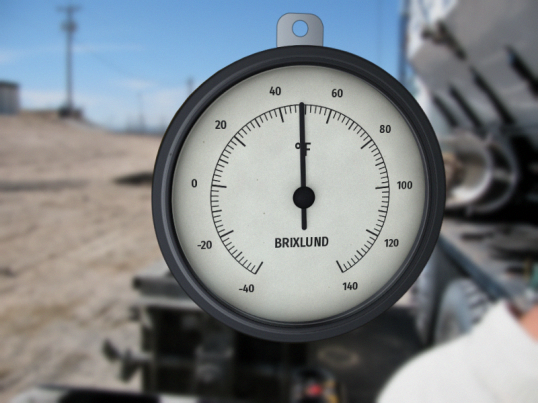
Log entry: °F 48
